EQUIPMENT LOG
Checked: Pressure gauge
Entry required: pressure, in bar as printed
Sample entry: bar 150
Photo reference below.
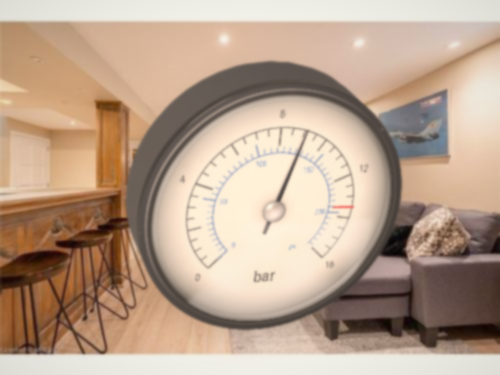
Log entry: bar 9
